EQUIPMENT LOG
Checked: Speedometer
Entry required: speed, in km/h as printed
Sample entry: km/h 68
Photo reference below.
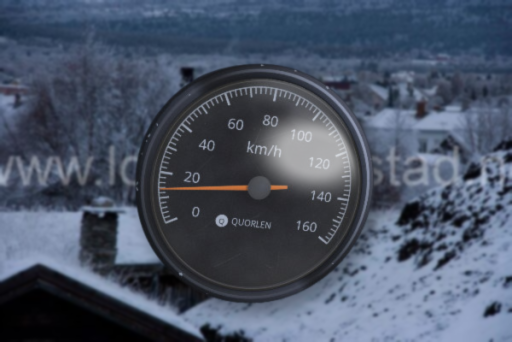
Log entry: km/h 14
